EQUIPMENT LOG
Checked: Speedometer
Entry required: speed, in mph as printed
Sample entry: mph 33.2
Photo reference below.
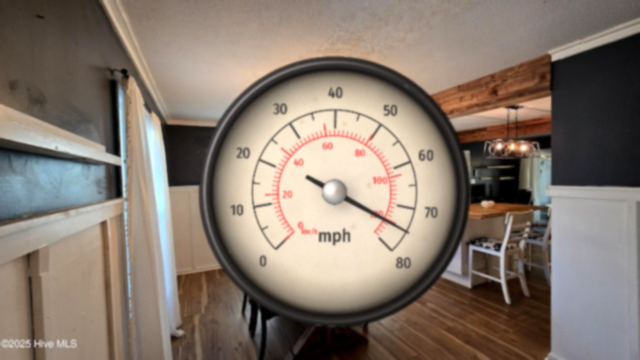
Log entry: mph 75
